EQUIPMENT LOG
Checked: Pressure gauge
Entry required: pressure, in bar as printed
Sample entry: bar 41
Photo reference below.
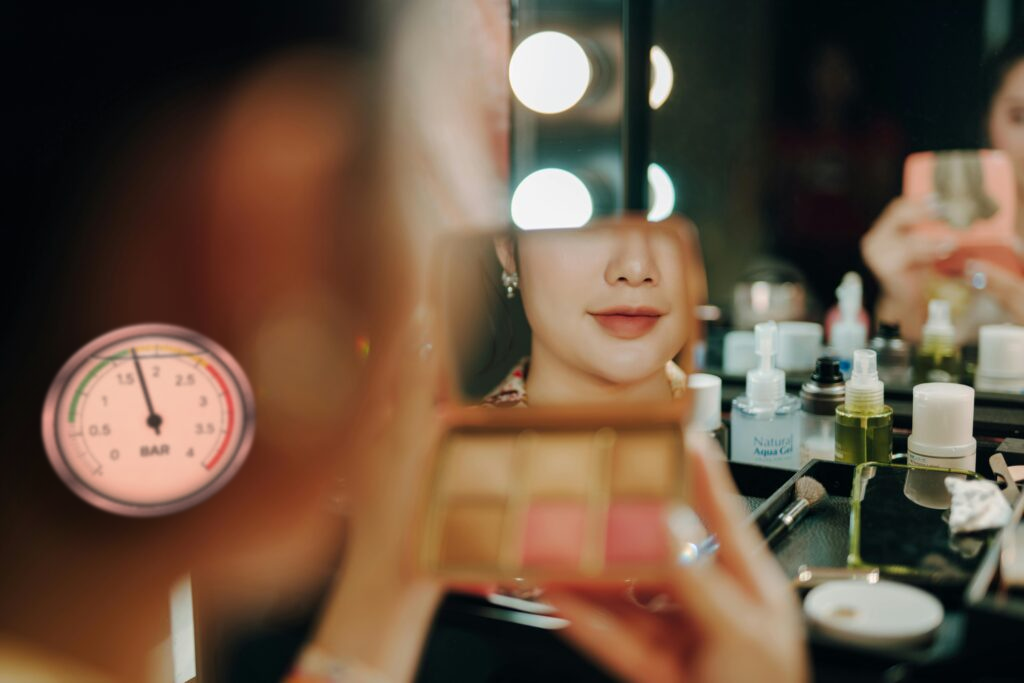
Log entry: bar 1.75
